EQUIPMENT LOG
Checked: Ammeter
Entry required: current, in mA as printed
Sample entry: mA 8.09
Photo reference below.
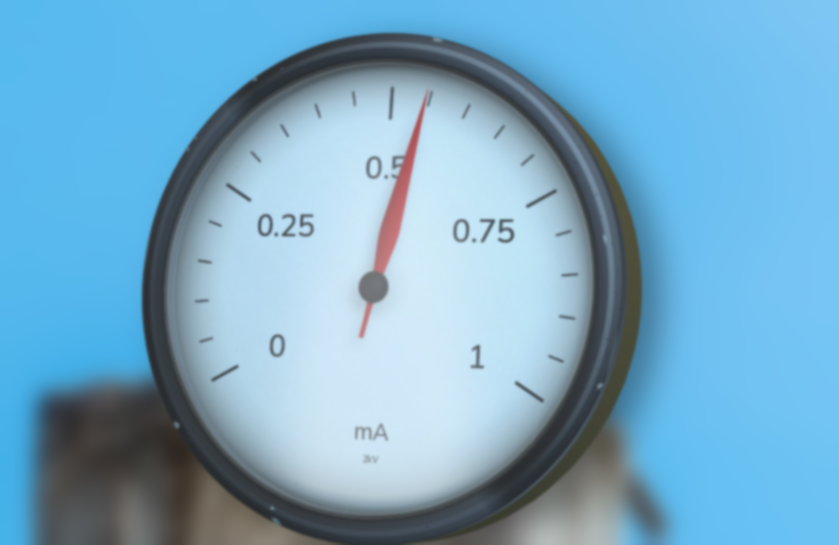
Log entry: mA 0.55
